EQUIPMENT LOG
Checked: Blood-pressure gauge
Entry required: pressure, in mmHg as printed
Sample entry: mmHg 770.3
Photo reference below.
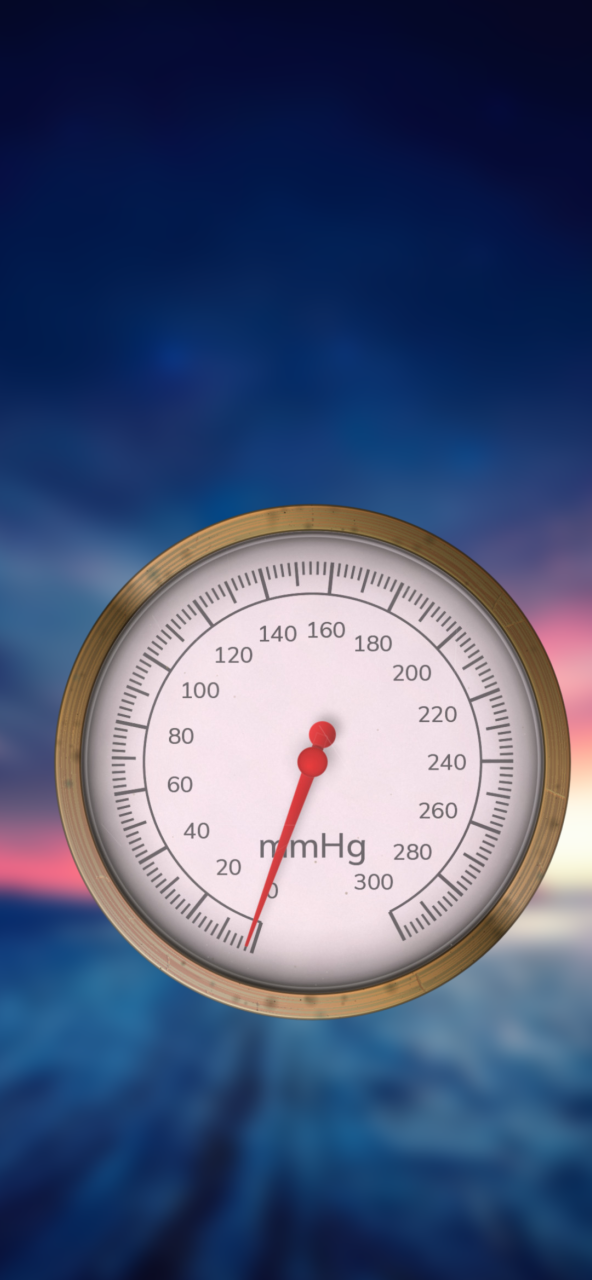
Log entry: mmHg 2
